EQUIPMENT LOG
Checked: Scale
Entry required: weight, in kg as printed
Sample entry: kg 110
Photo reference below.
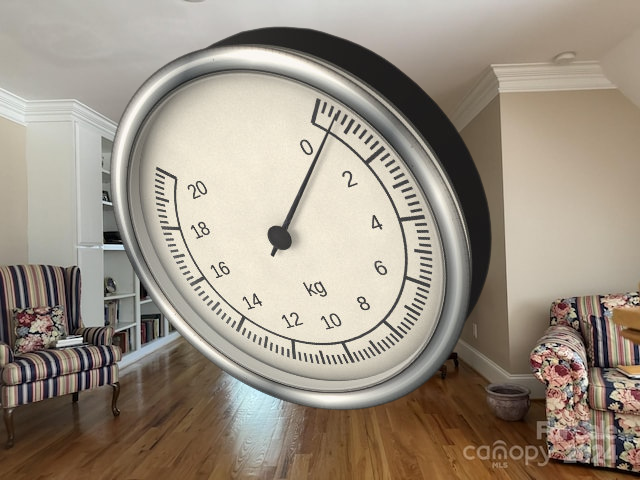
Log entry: kg 0.6
